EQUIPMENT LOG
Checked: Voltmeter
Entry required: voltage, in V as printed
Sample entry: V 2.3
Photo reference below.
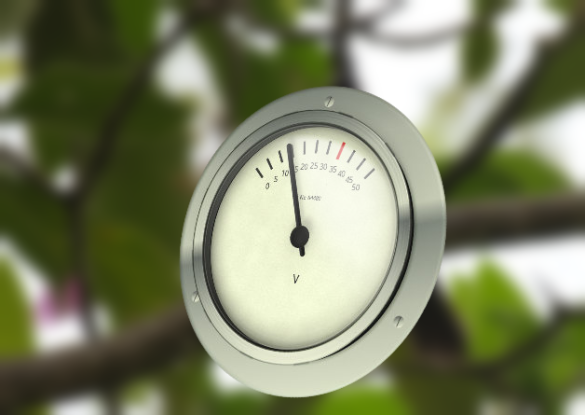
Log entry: V 15
